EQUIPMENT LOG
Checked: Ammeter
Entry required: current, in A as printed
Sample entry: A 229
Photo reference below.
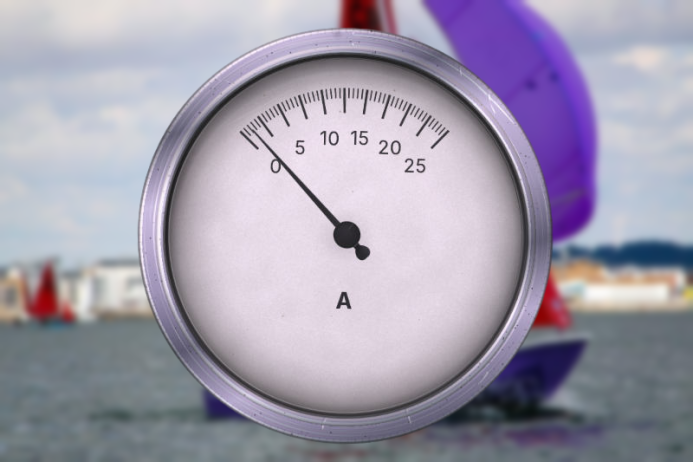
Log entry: A 1
